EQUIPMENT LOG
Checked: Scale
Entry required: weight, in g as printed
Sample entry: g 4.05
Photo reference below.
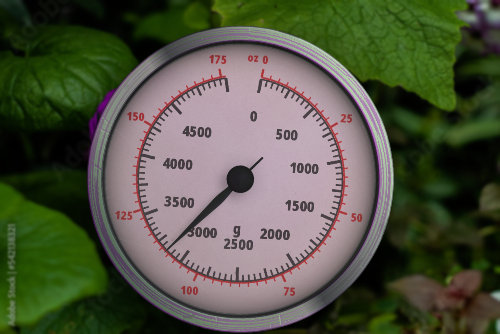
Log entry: g 3150
